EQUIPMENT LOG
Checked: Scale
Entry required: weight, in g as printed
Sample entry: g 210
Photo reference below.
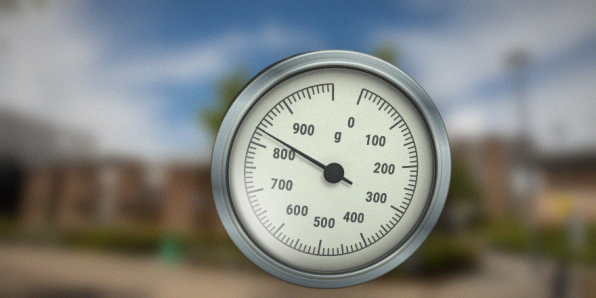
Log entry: g 830
